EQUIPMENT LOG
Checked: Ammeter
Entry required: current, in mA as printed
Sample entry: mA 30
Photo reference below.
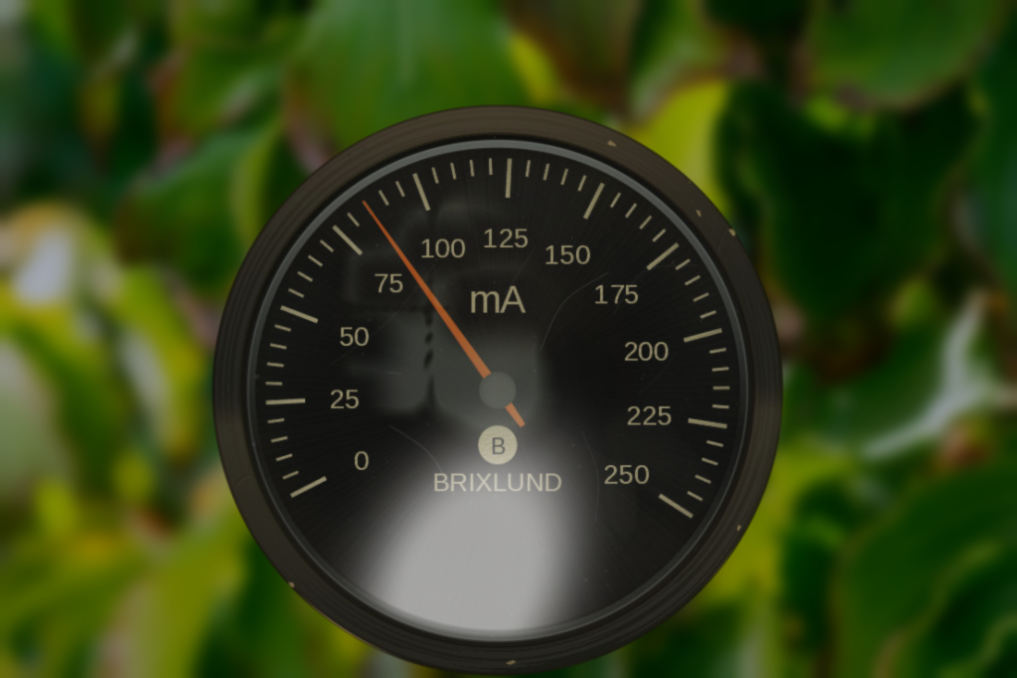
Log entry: mA 85
